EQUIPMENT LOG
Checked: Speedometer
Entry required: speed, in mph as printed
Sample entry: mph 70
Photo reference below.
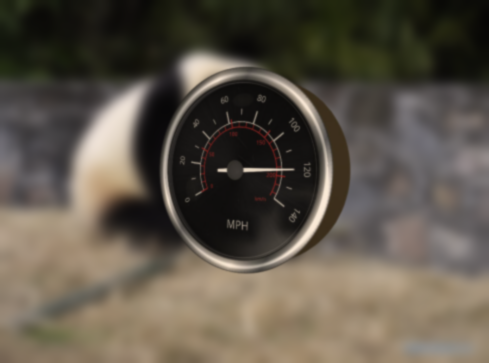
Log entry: mph 120
